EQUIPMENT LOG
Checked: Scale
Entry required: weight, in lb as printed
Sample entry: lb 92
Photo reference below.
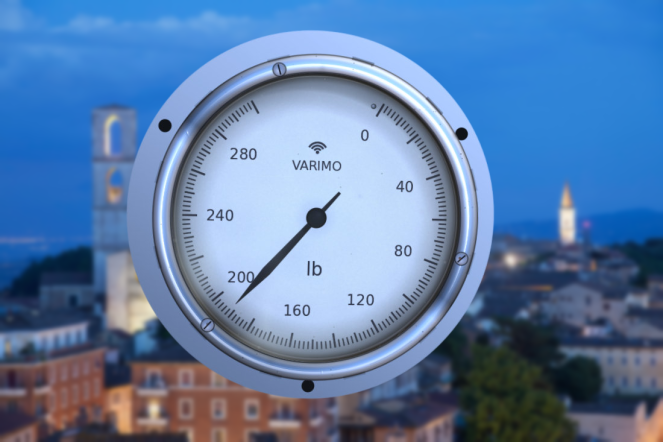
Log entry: lb 192
